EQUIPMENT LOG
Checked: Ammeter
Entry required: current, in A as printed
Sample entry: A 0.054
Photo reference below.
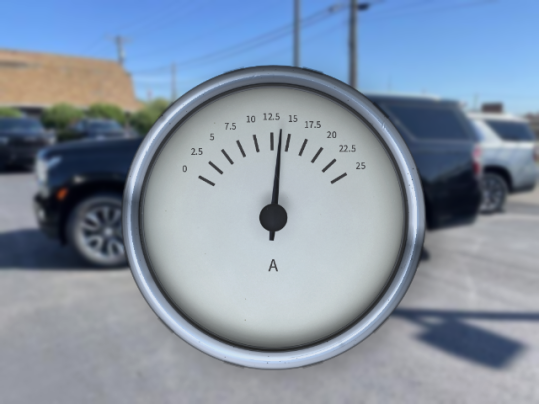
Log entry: A 13.75
